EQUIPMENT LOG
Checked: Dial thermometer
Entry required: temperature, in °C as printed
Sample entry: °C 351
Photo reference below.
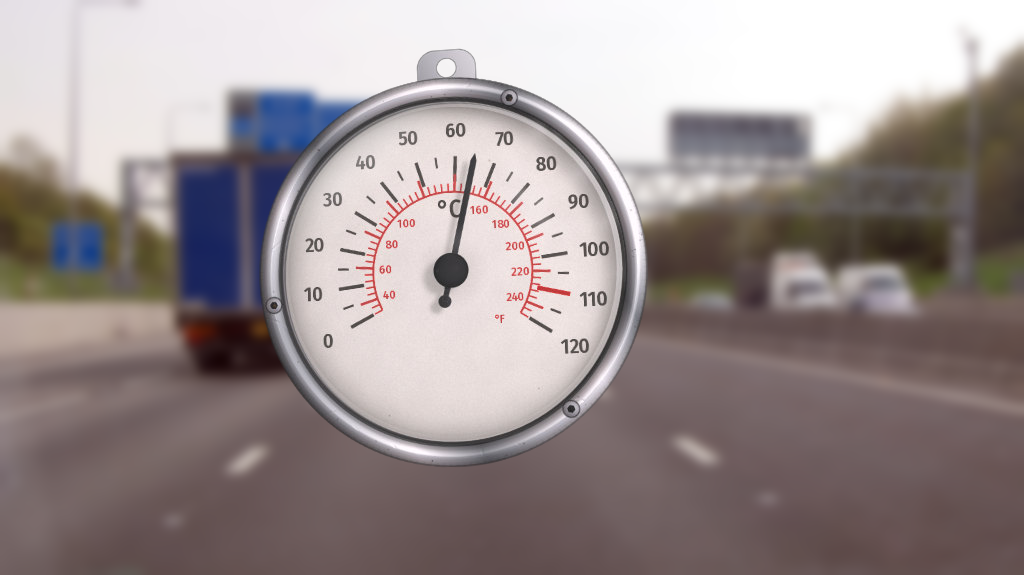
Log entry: °C 65
